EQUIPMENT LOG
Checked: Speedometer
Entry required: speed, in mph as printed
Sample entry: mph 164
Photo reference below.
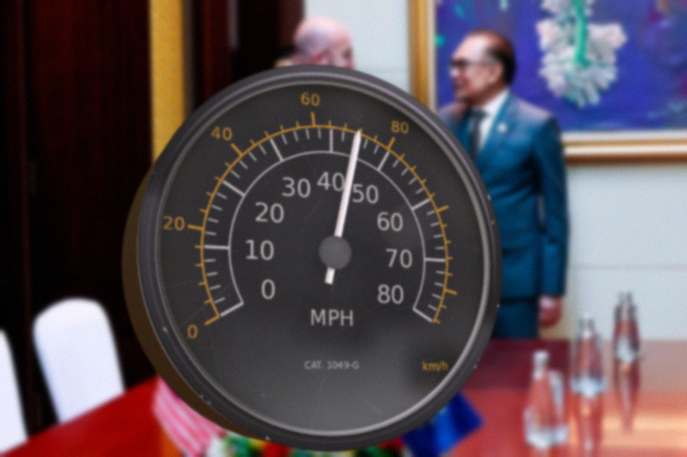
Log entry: mph 44
